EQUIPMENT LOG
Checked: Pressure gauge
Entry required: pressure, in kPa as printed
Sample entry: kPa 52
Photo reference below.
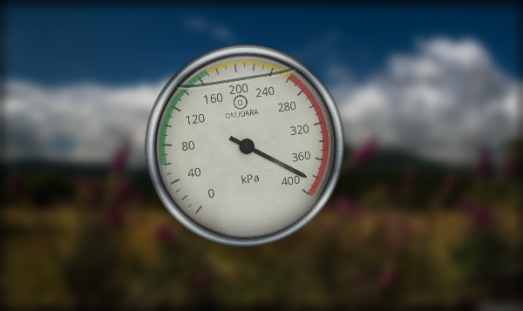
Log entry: kPa 385
